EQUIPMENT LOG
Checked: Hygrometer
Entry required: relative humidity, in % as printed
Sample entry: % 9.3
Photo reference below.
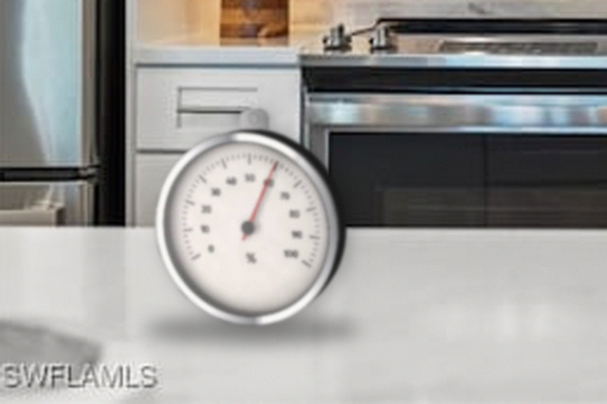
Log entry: % 60
